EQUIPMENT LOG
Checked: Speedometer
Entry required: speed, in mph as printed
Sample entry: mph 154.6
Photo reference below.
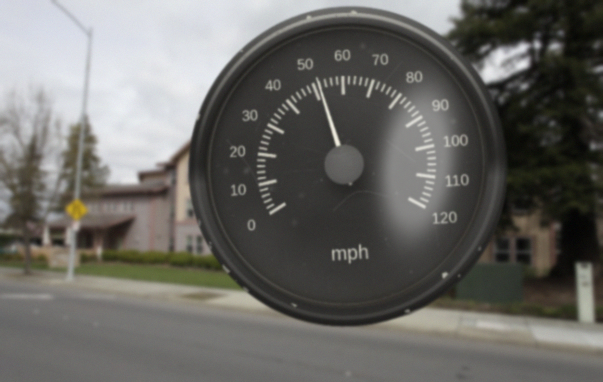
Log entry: mph 52
